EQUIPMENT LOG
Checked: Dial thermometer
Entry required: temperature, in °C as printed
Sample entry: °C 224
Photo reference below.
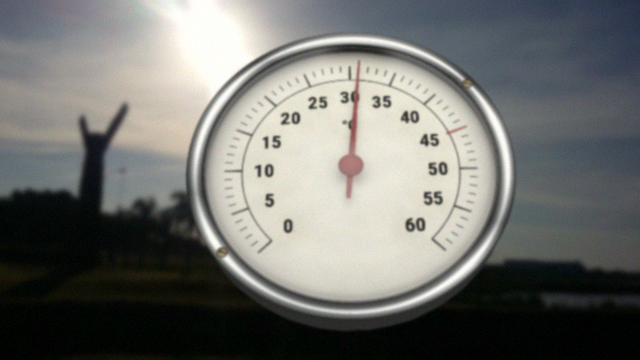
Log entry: °C 31
